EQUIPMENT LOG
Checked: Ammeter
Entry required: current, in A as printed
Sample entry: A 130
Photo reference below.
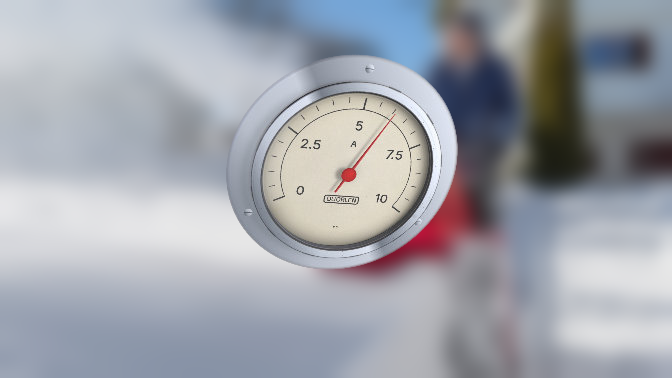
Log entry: A 6
